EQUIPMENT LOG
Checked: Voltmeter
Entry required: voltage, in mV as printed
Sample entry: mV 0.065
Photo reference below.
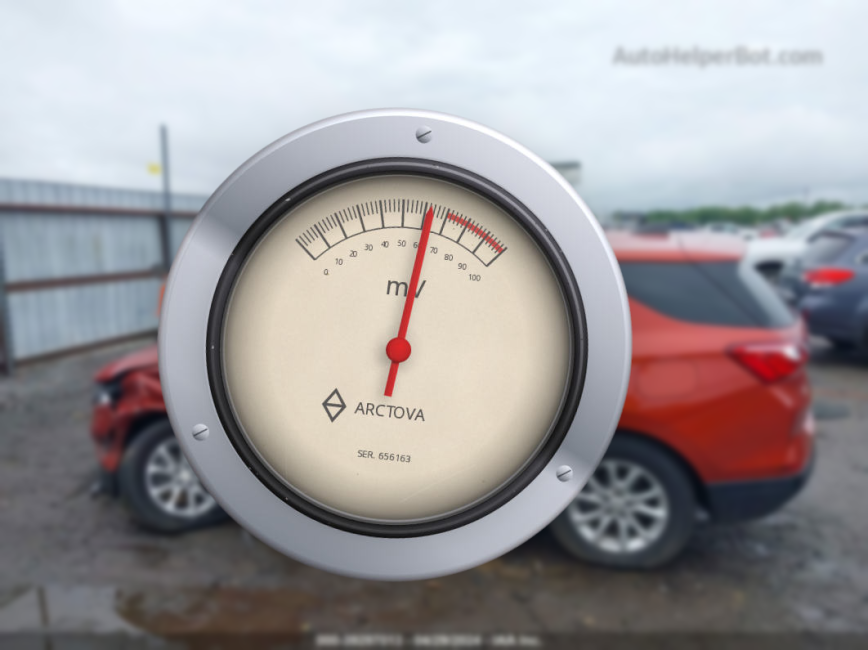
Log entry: mV 62
